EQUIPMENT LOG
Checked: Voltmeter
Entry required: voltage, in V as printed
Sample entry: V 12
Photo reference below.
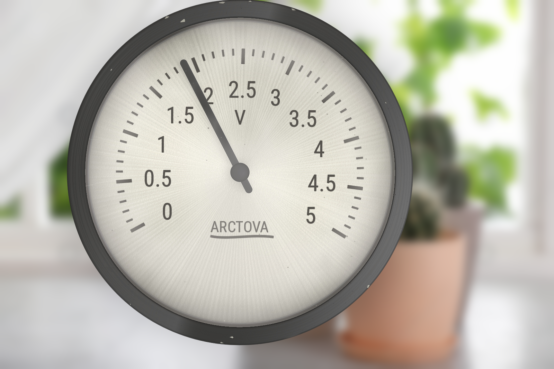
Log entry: V 1.9
